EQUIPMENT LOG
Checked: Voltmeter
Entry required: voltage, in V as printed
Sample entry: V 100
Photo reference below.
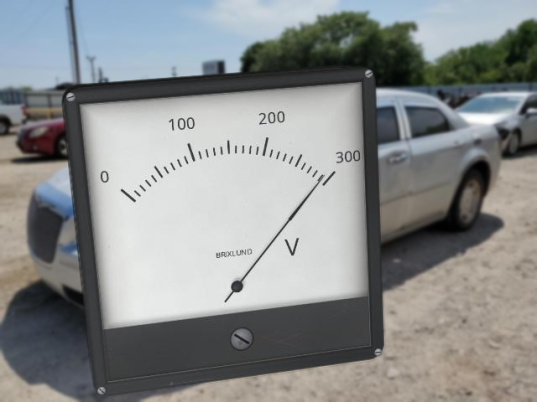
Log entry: V 290
